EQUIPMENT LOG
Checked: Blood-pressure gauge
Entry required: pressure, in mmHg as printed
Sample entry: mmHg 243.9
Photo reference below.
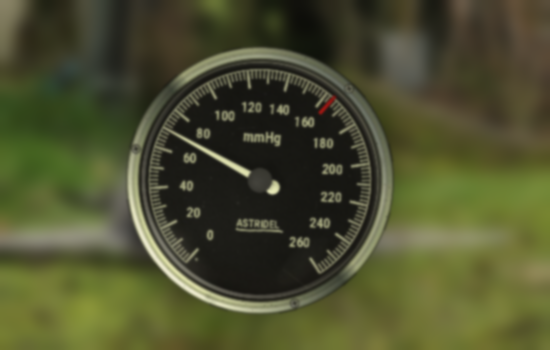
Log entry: mmHg 70
